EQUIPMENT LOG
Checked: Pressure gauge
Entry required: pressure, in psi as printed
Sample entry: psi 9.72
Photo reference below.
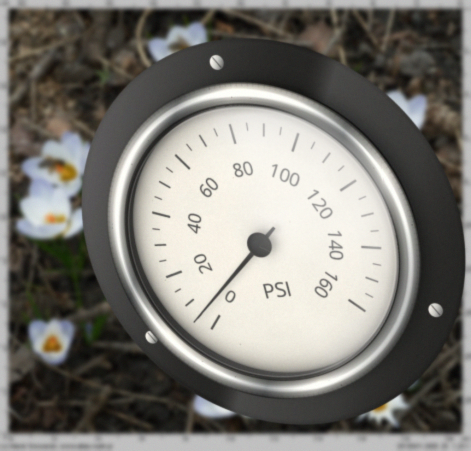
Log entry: psi 5
